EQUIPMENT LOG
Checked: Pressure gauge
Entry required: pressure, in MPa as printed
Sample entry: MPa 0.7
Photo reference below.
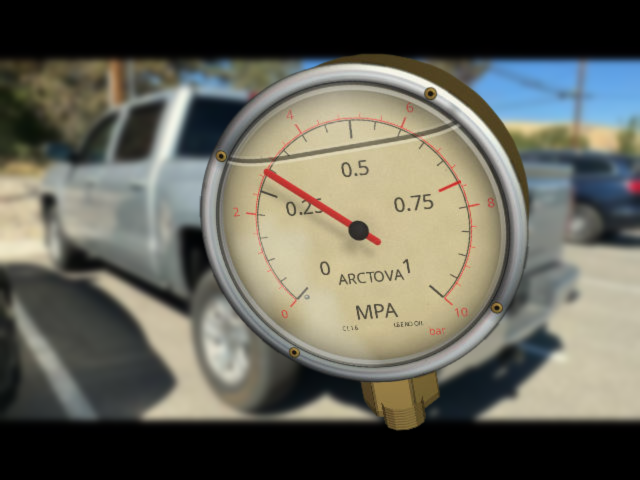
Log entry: MPa 0.3
